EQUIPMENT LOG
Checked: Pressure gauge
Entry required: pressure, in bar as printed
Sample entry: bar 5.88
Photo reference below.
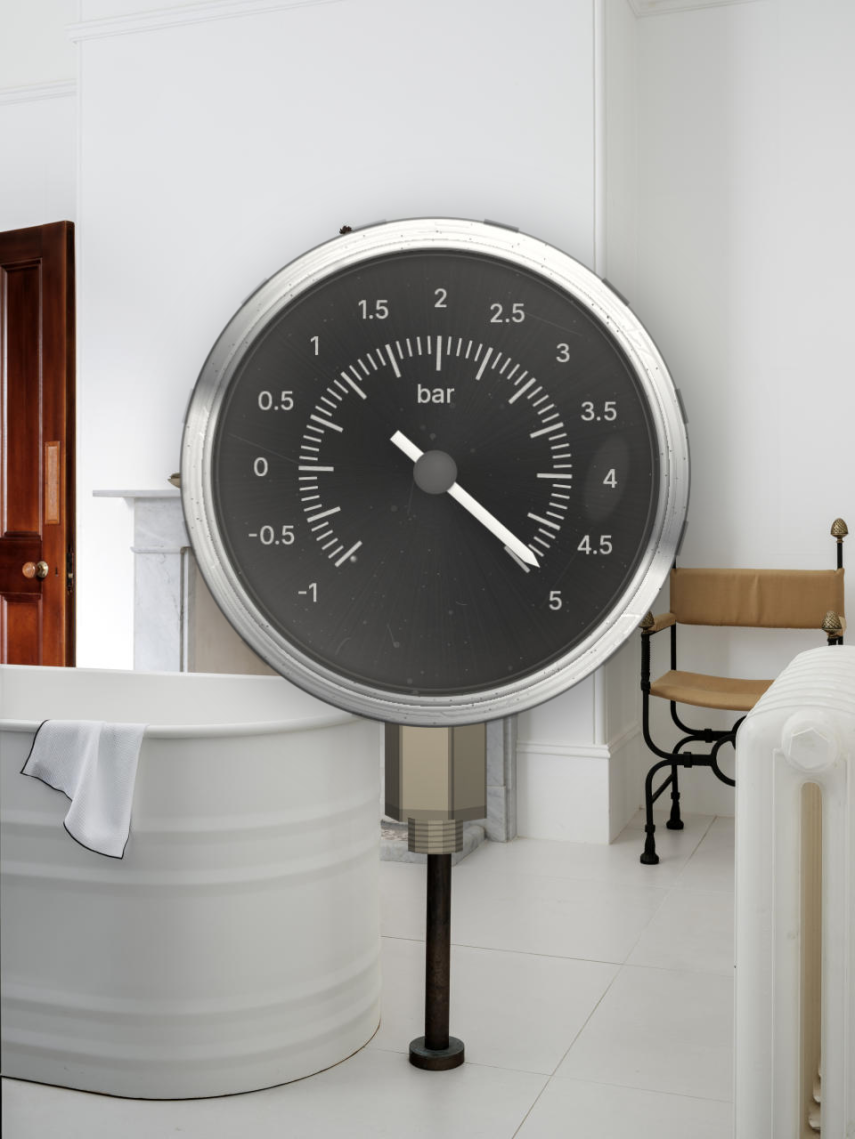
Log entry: bar 4.9
